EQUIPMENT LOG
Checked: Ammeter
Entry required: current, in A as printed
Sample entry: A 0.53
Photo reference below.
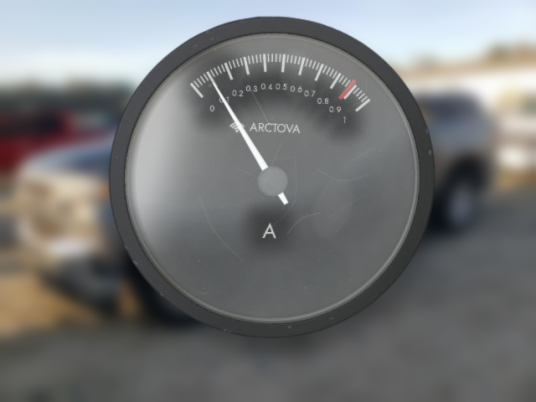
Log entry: A 0.1
